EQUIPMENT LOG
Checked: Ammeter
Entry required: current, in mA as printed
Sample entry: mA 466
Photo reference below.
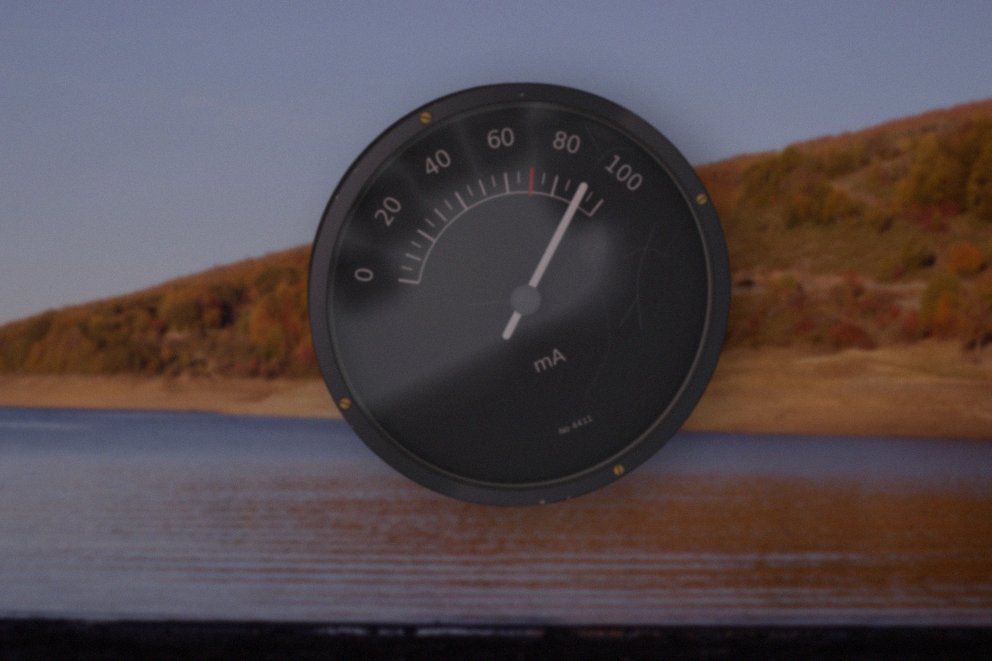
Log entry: mA 90
